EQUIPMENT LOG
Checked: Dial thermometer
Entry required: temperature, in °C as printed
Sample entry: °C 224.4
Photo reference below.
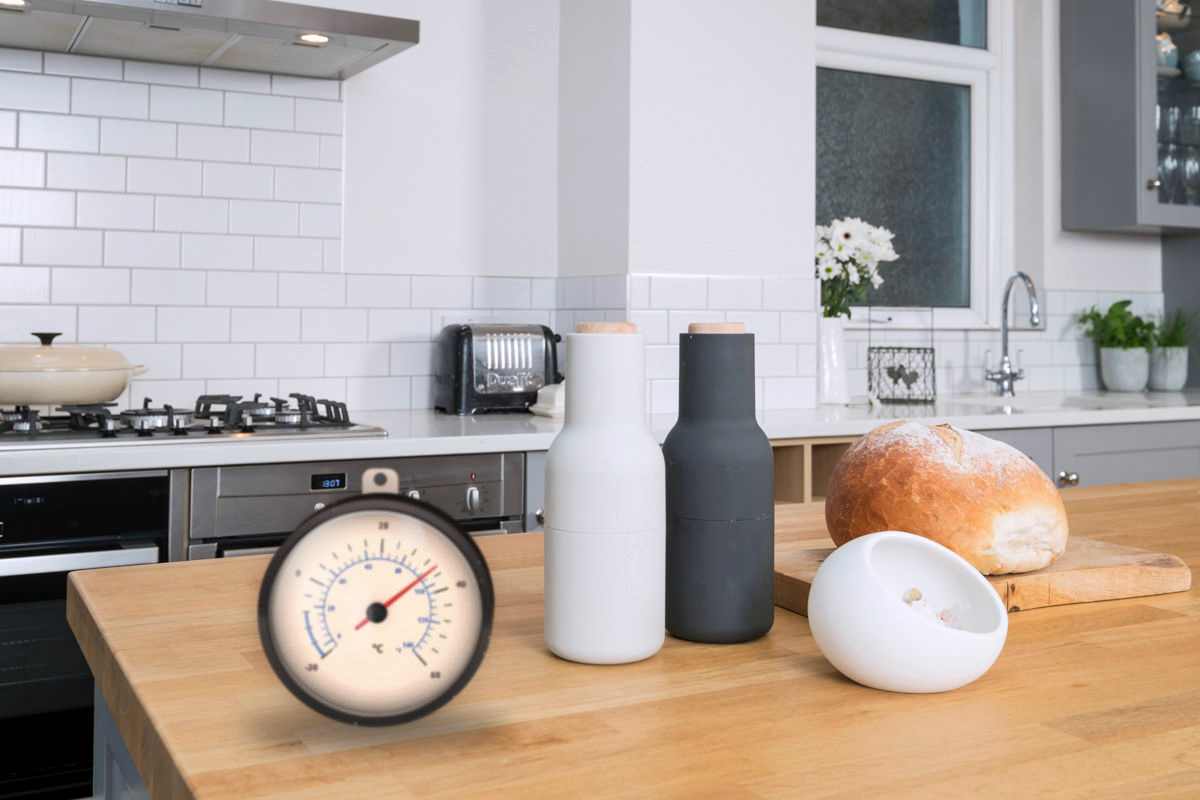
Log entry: °C 34
